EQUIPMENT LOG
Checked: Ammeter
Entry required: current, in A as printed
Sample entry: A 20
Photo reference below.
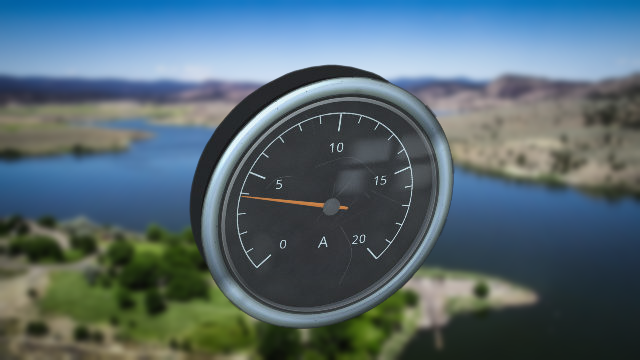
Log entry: A 4
